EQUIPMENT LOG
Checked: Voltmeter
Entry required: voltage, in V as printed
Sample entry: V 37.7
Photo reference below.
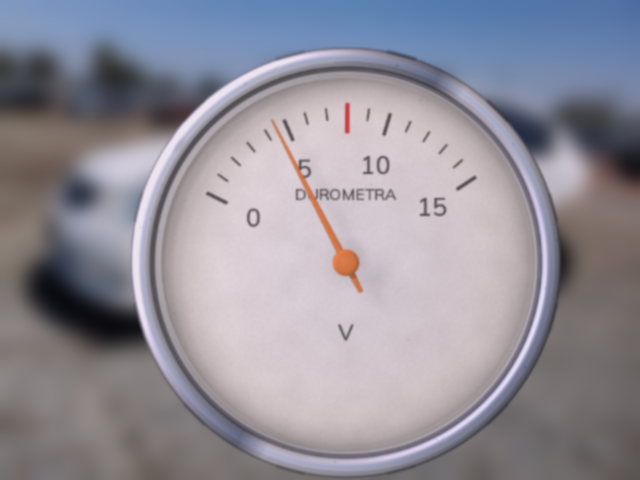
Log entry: V 4.5
